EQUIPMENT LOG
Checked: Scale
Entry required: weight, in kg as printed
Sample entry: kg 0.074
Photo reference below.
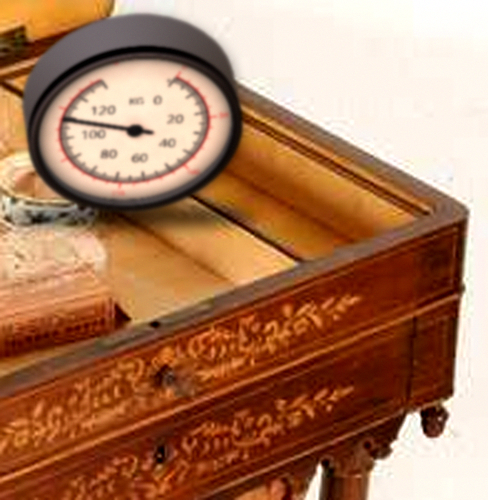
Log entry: kg 110
